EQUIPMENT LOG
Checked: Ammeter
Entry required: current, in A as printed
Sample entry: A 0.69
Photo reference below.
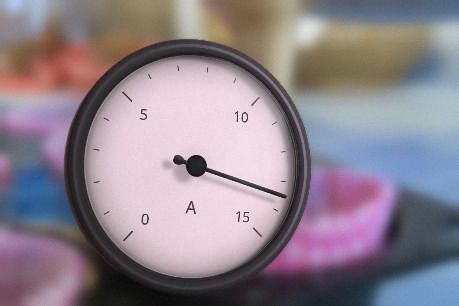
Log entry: A 13.5
